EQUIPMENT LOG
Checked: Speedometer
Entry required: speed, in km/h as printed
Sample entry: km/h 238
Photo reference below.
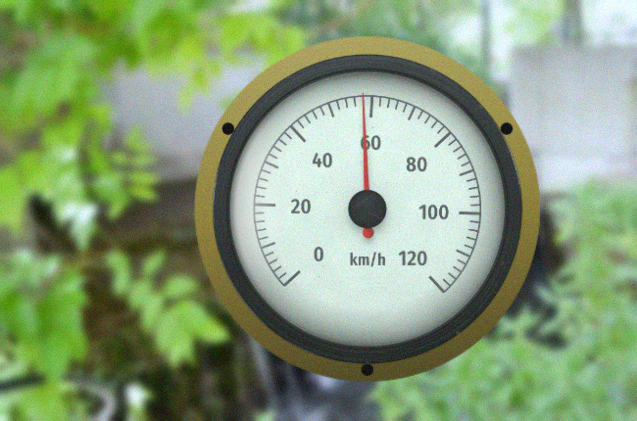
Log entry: km/h 58
